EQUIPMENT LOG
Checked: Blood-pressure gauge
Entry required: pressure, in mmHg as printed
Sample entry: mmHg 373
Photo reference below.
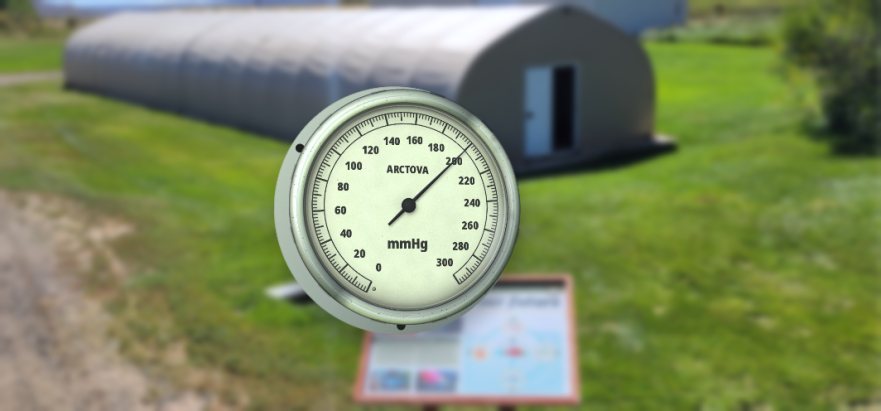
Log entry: mmHg 200
